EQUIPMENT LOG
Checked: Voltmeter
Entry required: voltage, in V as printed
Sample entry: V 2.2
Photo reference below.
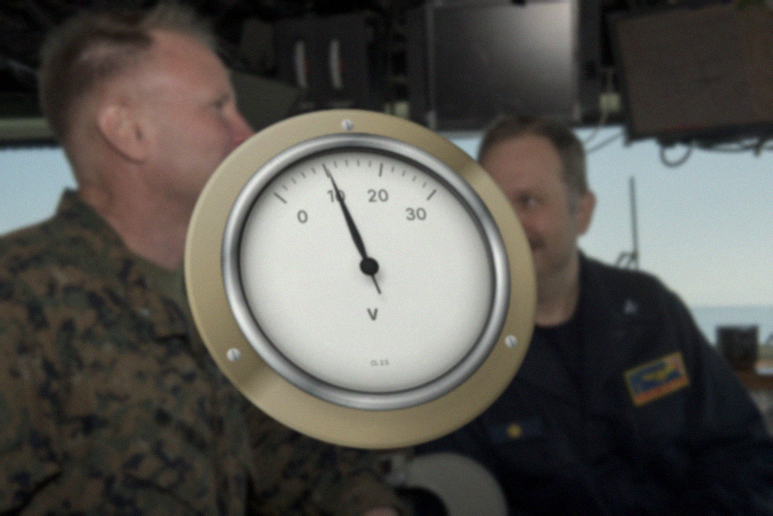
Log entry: V 10
